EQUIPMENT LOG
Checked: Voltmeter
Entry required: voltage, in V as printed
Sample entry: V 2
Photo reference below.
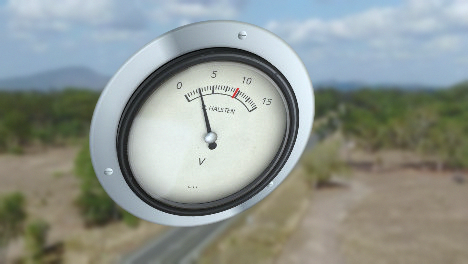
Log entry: V 2.5
